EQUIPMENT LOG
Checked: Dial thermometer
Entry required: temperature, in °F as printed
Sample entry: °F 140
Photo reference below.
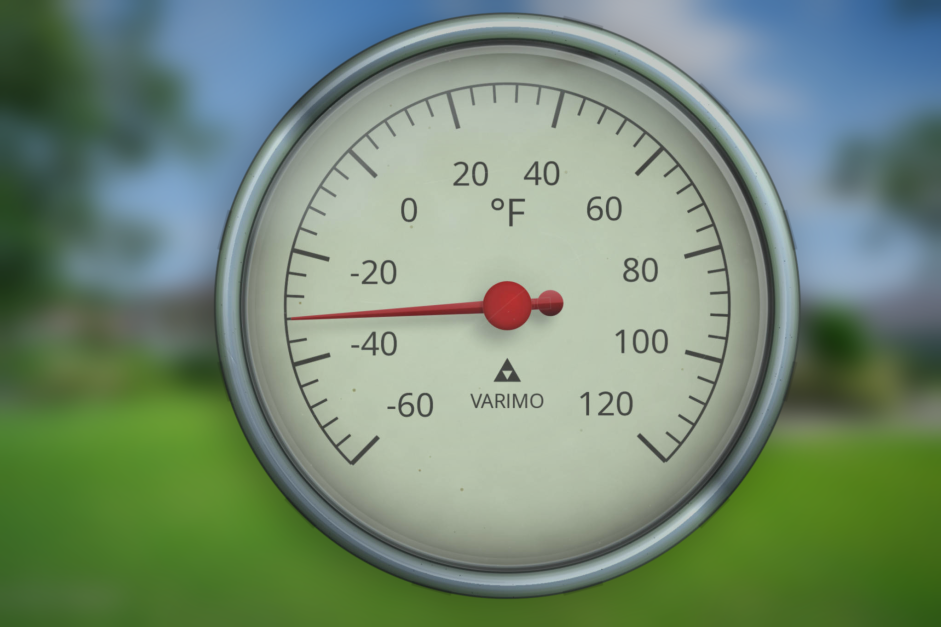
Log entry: °F -32
